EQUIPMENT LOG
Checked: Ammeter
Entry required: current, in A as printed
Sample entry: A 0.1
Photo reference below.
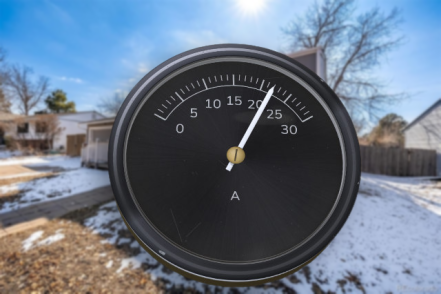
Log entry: A 22
